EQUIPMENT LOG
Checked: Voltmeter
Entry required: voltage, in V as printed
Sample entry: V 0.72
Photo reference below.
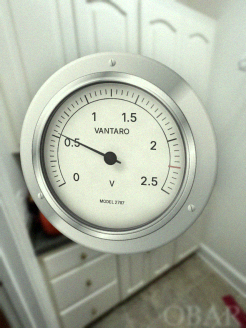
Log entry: V 0.55
